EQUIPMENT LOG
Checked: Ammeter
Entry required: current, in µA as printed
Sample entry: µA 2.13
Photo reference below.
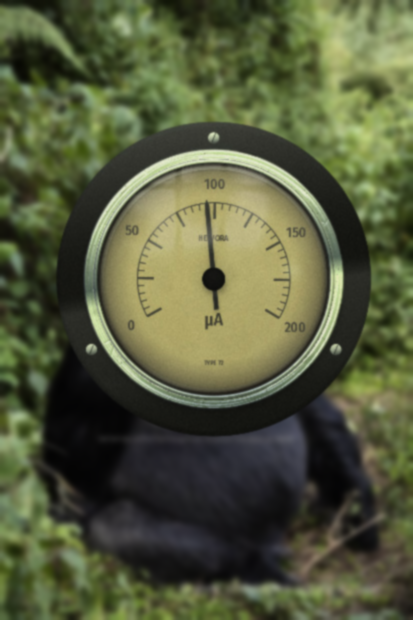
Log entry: µA 95
